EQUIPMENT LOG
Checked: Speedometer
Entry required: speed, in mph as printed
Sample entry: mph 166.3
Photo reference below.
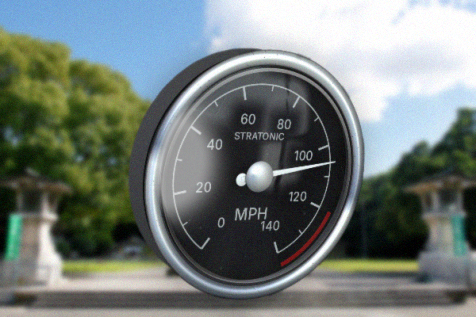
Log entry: mph 105
